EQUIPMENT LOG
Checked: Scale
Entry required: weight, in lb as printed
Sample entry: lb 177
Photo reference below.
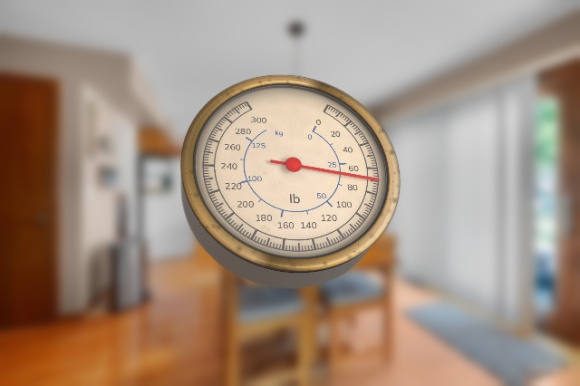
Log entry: lb 70
